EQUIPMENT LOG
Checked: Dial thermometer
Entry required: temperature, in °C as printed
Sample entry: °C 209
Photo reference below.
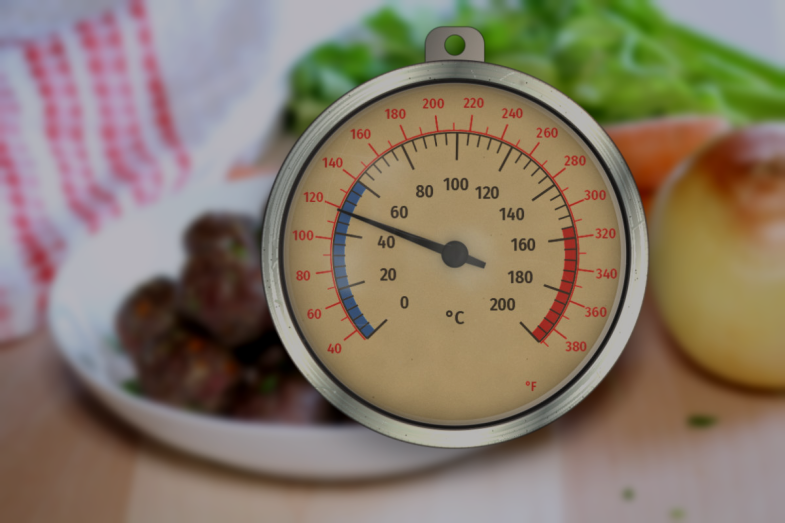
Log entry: °C 48
